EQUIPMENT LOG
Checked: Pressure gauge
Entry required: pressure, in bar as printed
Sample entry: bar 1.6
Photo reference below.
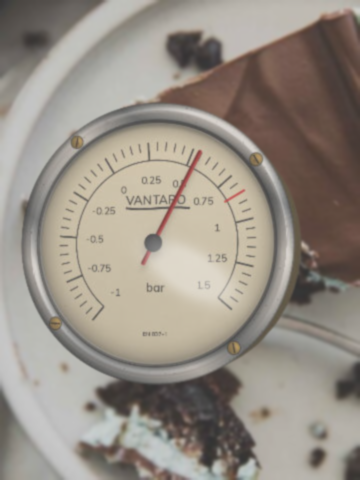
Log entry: bar 0.55
